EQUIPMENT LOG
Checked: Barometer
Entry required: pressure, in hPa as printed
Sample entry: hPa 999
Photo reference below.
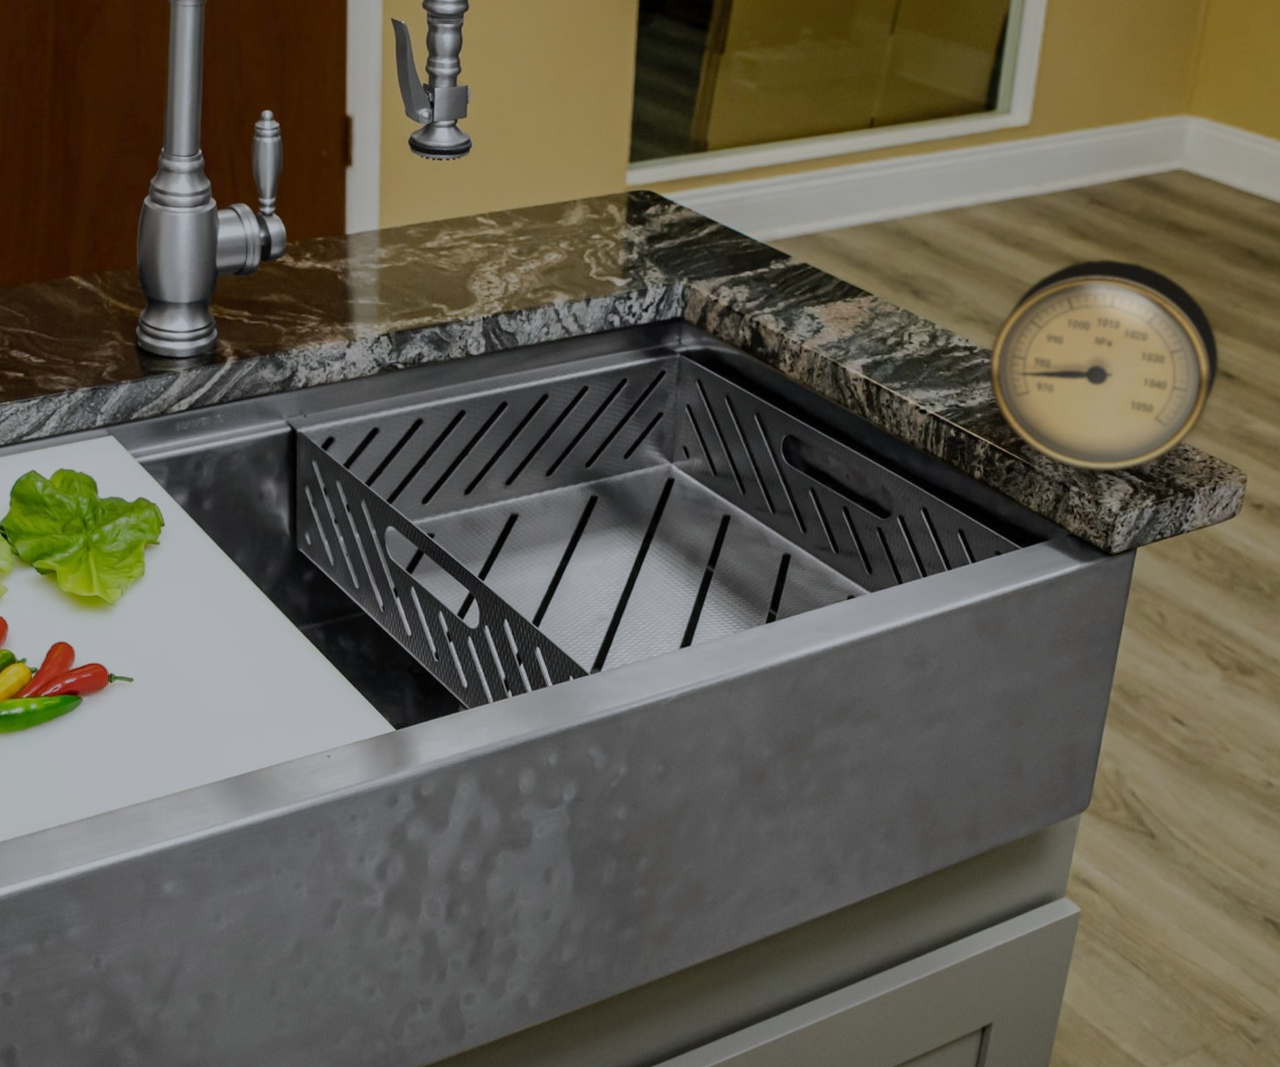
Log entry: hPa 976
